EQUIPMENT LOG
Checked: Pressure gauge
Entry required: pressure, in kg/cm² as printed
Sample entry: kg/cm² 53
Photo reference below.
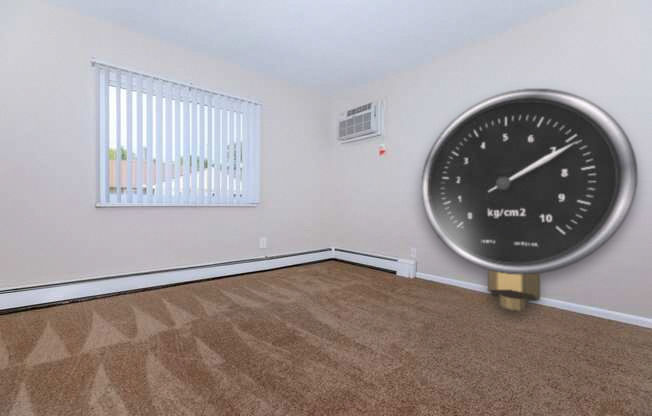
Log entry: kg/cm² 7.2
